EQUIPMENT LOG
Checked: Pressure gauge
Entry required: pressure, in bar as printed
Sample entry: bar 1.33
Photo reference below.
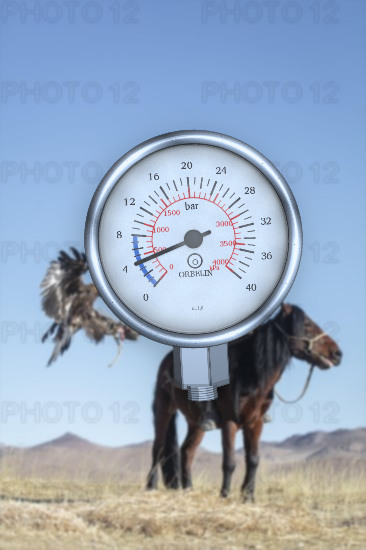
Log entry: bar 4
